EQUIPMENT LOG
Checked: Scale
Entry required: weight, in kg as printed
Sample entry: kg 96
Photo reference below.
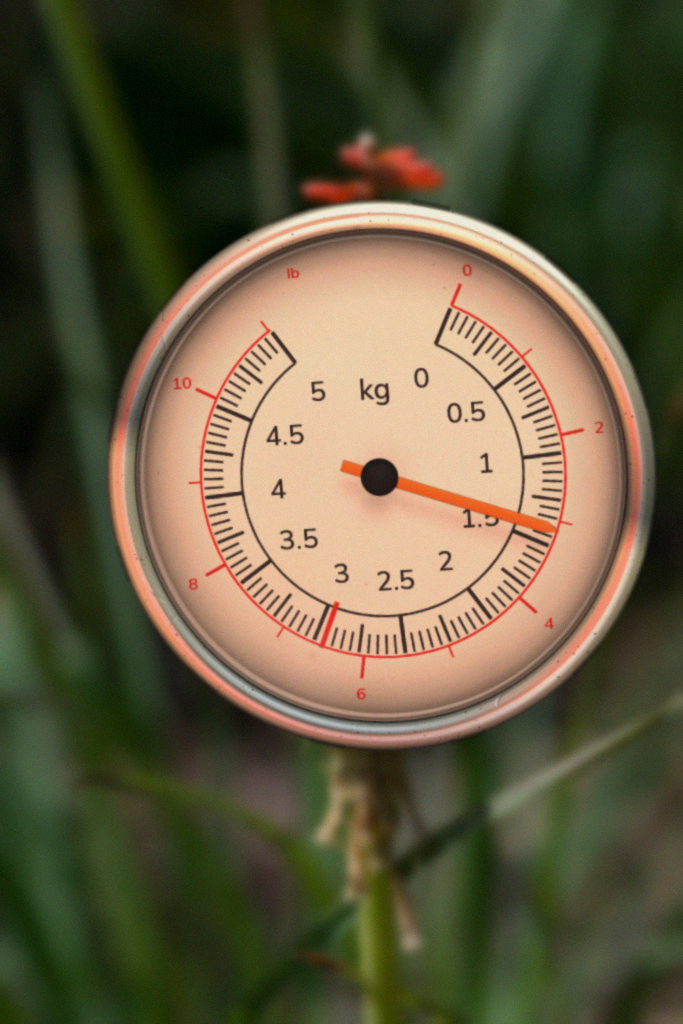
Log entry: kg 1.4
